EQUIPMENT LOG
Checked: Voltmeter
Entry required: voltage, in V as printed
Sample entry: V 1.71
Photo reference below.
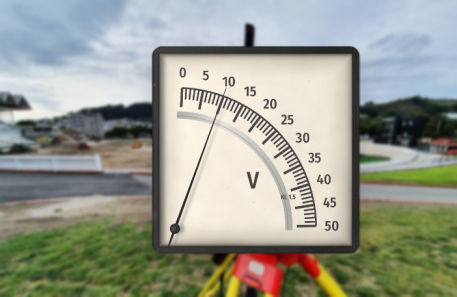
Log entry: V 10
